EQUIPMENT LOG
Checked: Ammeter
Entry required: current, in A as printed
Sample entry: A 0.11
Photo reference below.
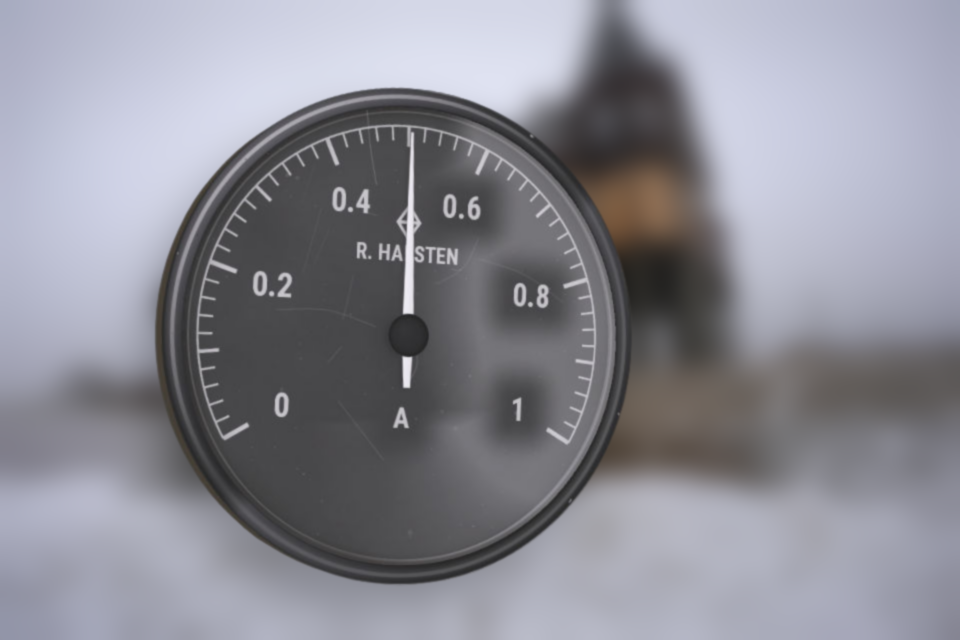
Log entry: A 0.5
